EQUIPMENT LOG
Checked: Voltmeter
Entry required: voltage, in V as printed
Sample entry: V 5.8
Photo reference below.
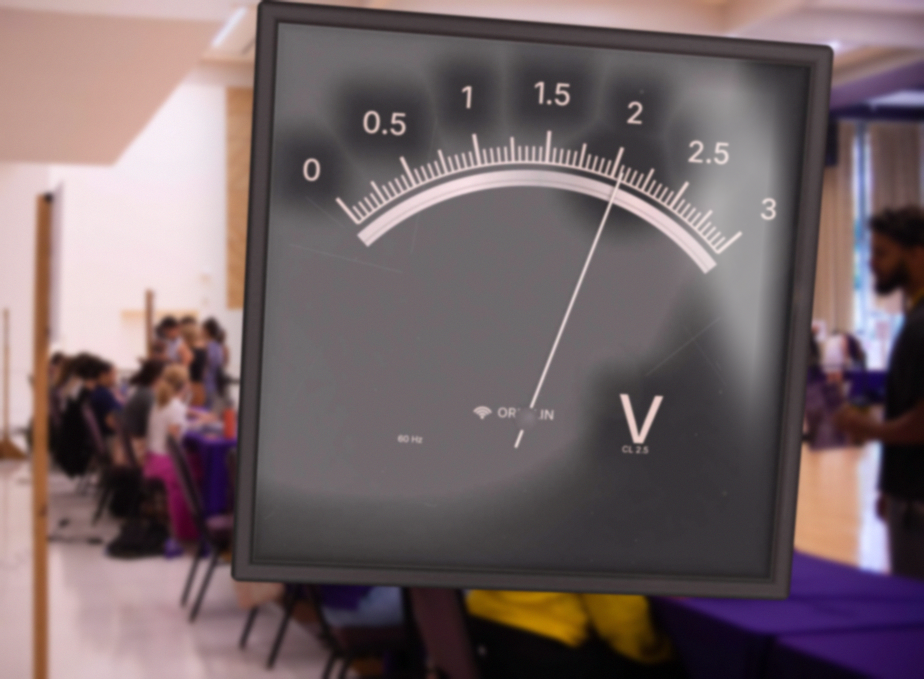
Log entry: V 2.05
